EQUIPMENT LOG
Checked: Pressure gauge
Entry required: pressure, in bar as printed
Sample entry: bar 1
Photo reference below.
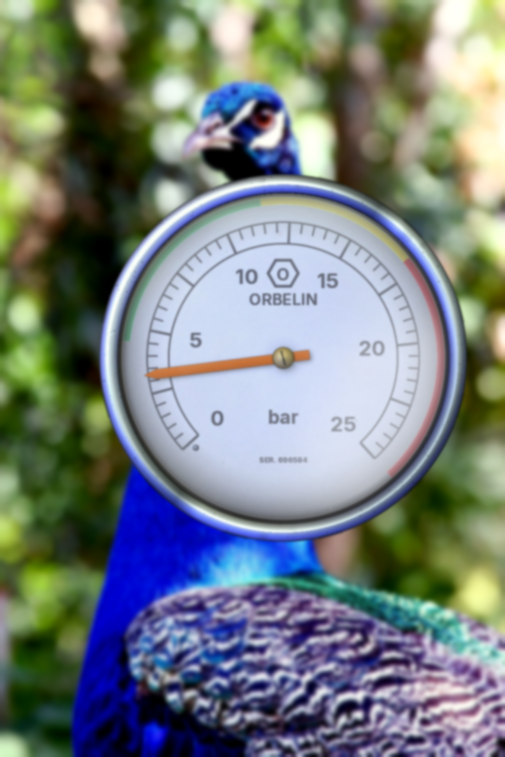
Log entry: bar 3.25
